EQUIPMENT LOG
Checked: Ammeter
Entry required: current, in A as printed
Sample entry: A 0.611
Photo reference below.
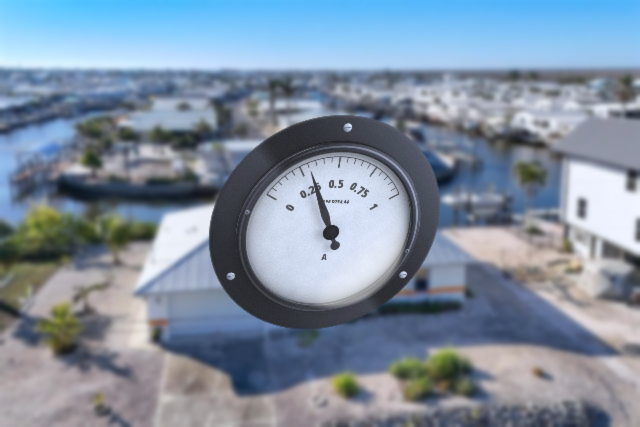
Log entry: A 0.3
